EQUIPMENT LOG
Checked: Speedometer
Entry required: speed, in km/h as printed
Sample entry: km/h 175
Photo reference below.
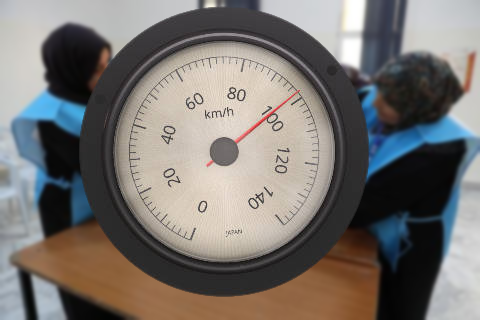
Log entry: km/h 98
